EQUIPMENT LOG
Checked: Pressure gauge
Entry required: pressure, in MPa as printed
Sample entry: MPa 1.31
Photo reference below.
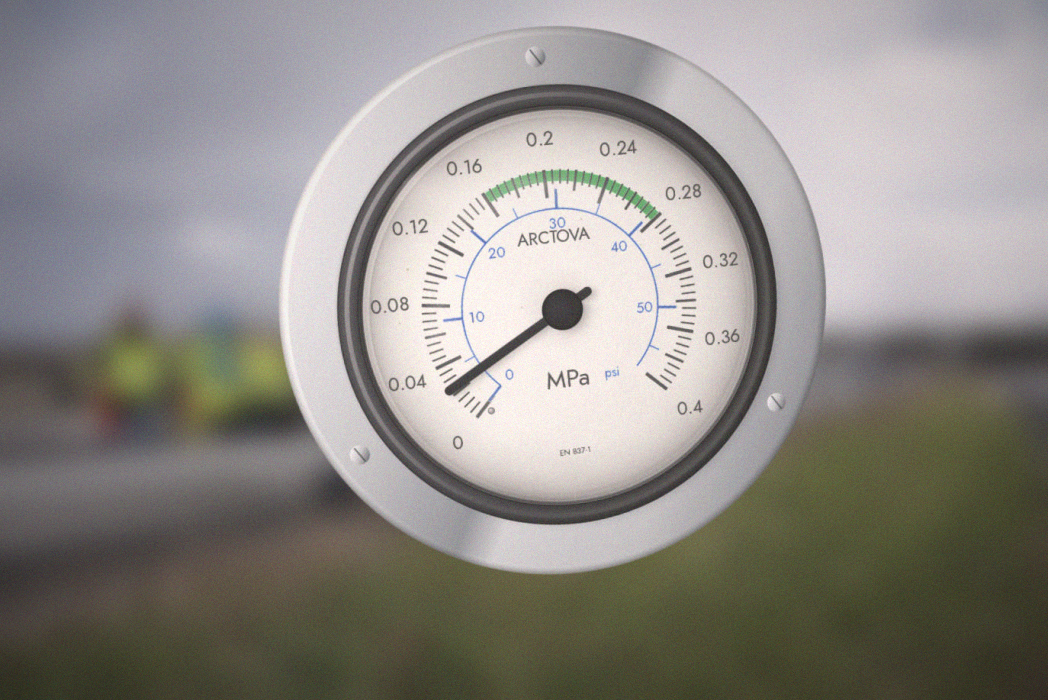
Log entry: MPa 0.025
